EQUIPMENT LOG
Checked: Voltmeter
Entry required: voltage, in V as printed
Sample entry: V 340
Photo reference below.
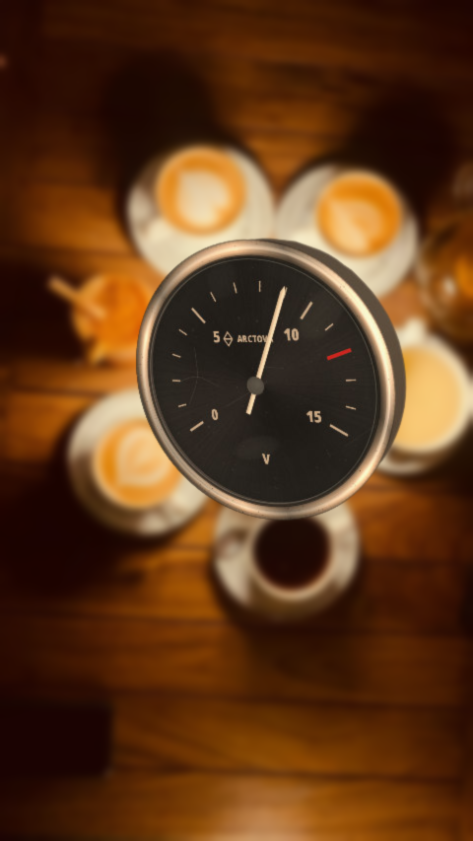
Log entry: V 9
